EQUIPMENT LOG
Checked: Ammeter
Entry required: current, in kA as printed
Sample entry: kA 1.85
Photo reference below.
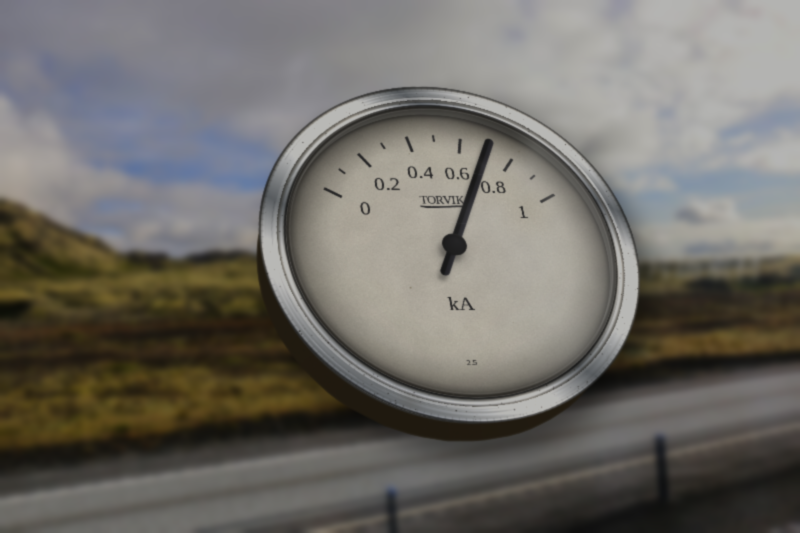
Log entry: kA 0.7
